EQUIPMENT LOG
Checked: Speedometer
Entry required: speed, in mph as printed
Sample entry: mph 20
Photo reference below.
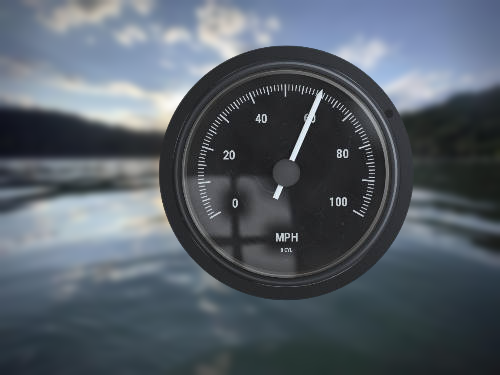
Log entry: mph 60
